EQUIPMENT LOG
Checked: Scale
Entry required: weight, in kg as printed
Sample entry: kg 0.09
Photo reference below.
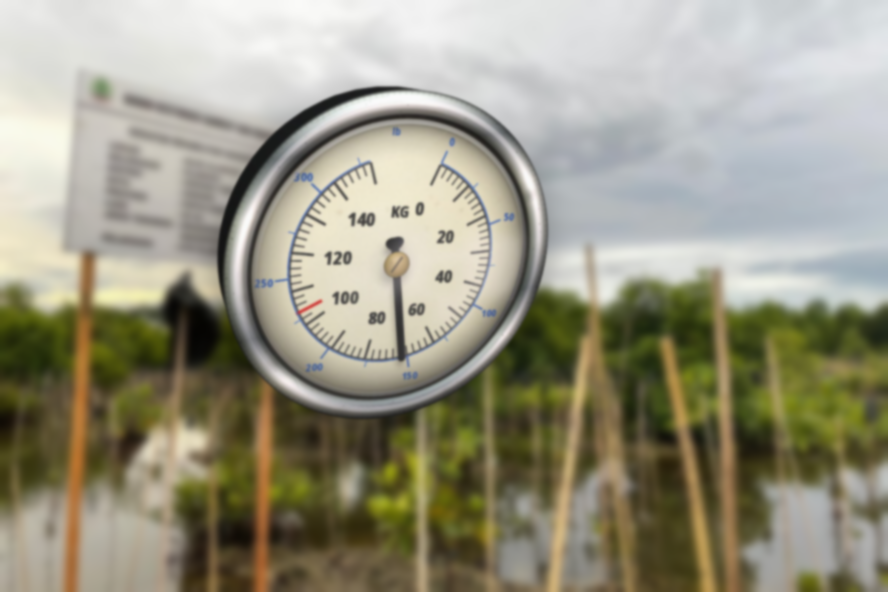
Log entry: kg 70
